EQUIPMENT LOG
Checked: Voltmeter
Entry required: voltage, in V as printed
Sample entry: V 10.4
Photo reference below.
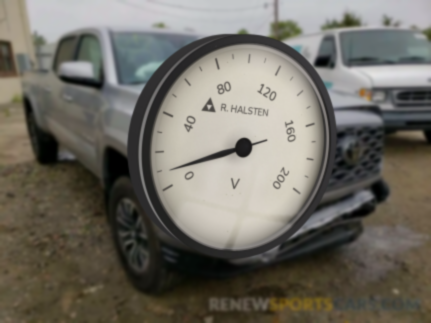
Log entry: V 10
